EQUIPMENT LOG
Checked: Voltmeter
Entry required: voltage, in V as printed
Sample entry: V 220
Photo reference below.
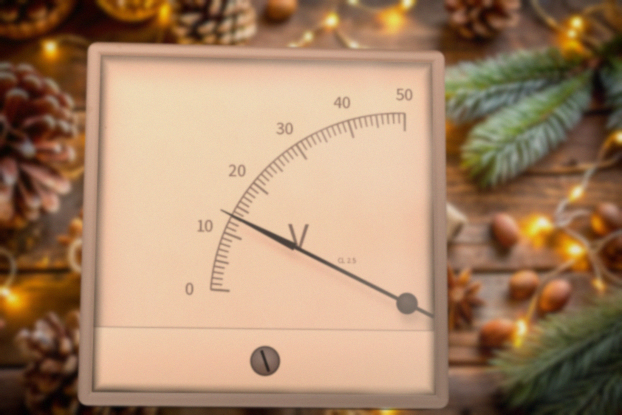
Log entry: V 13
